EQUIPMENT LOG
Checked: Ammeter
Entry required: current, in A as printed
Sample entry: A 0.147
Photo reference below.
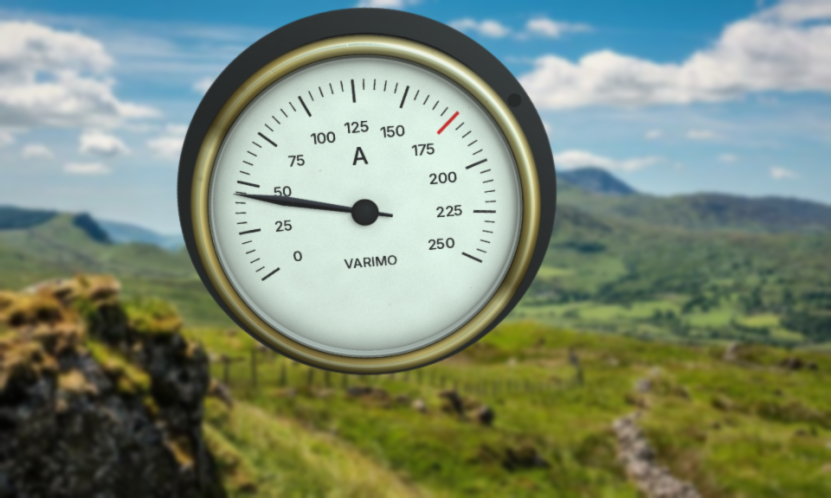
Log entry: A 45
